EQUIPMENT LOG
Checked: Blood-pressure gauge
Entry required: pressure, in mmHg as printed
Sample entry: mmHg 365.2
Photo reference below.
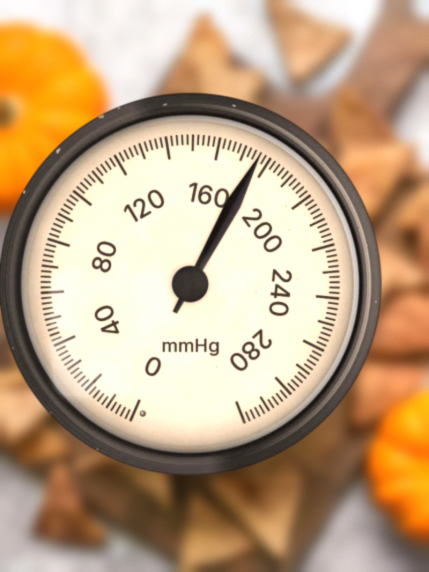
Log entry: mmHg 176
